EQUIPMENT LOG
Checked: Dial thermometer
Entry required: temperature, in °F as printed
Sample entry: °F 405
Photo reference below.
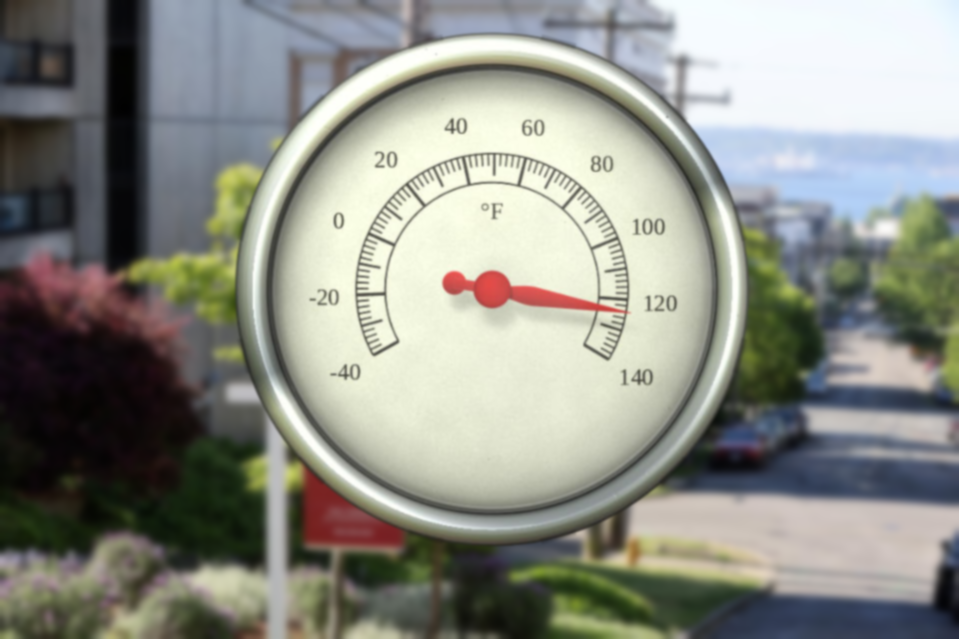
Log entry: °F 124
